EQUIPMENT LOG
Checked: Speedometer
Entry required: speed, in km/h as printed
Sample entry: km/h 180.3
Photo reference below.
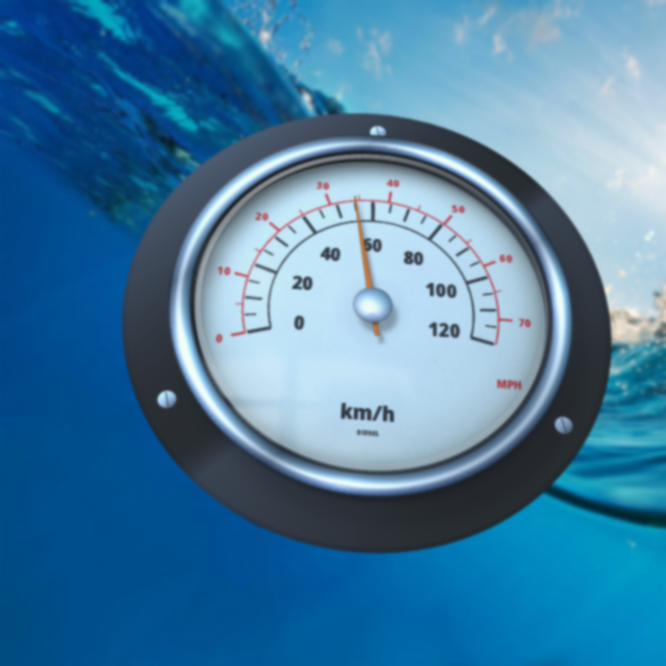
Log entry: km/h 55
